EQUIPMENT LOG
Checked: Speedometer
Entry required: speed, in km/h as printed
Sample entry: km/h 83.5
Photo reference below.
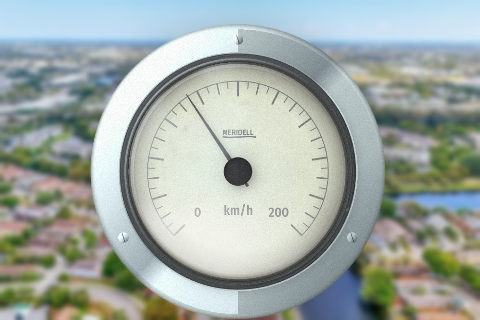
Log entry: km/h 75
